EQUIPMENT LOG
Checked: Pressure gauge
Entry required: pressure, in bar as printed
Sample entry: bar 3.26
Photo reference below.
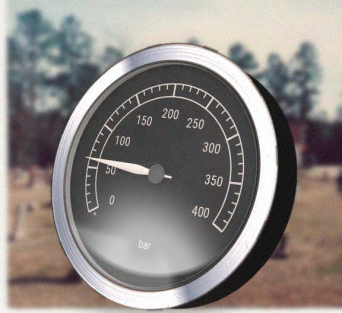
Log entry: bar 60
